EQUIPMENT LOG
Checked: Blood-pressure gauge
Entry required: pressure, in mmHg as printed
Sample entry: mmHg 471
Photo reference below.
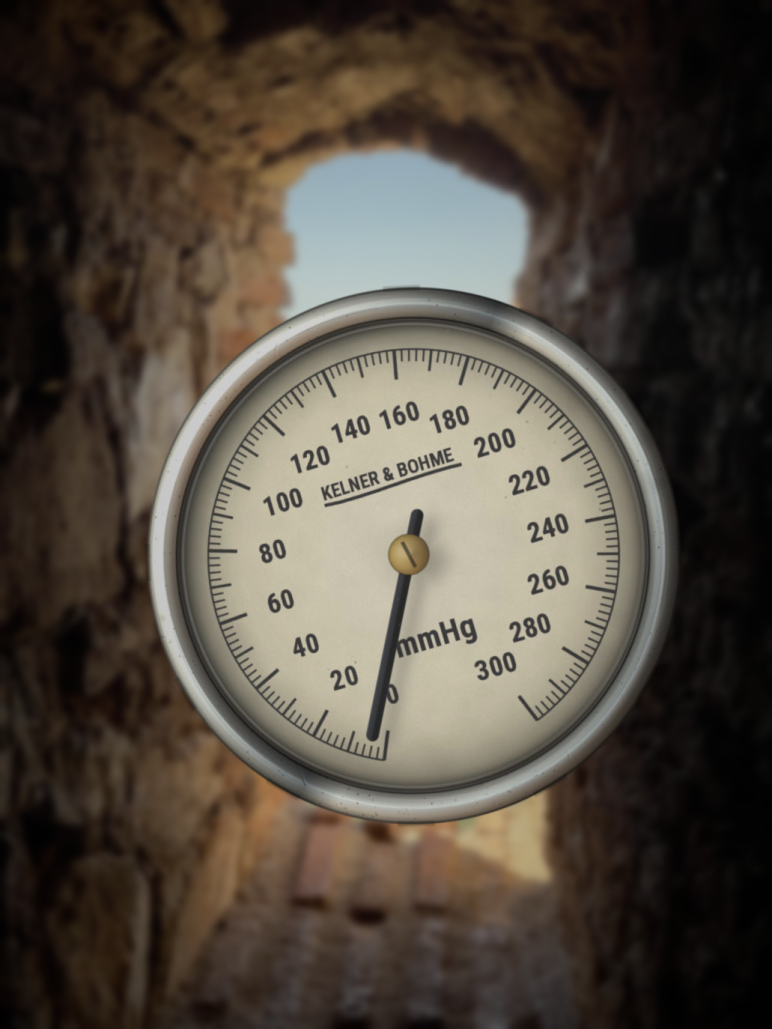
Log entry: mmHg 4
